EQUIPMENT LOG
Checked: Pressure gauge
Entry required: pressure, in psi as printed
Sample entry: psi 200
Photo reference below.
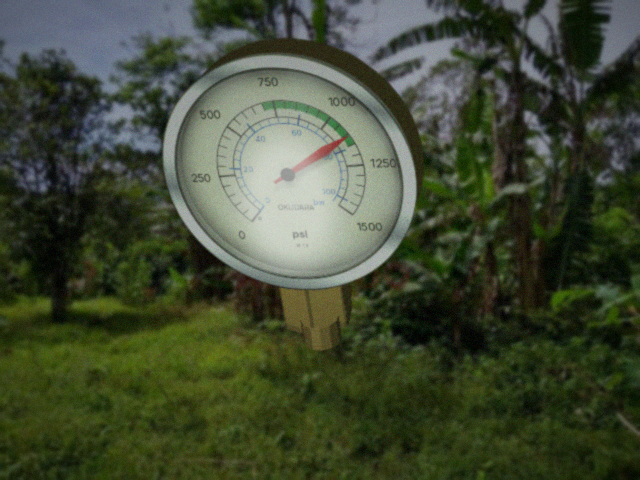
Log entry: psi 1100
